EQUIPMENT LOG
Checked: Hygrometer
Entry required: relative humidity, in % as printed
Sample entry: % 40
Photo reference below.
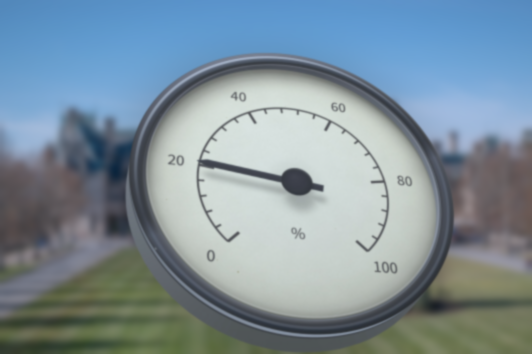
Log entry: % 20
